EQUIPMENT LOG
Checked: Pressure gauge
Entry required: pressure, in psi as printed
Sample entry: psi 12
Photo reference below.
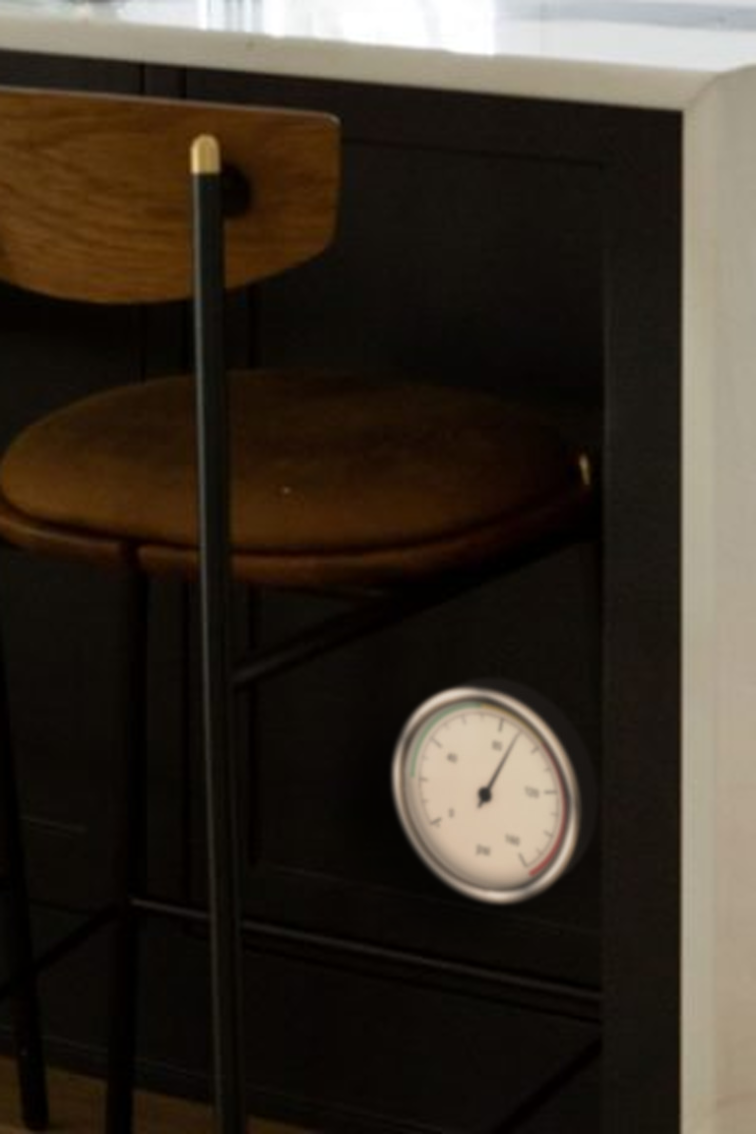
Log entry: psi 90
